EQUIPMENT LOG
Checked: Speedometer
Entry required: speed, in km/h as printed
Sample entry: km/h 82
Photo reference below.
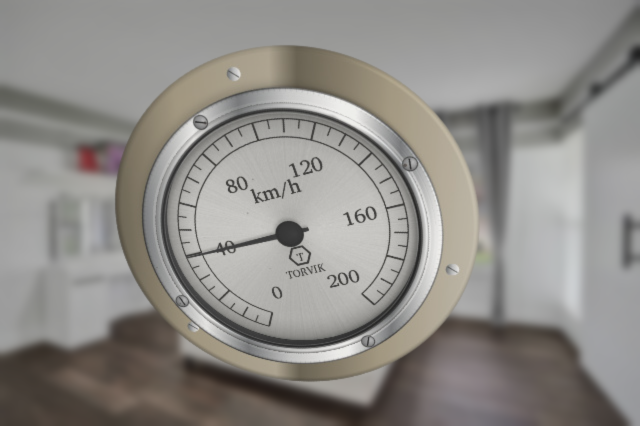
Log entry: km/h 40
